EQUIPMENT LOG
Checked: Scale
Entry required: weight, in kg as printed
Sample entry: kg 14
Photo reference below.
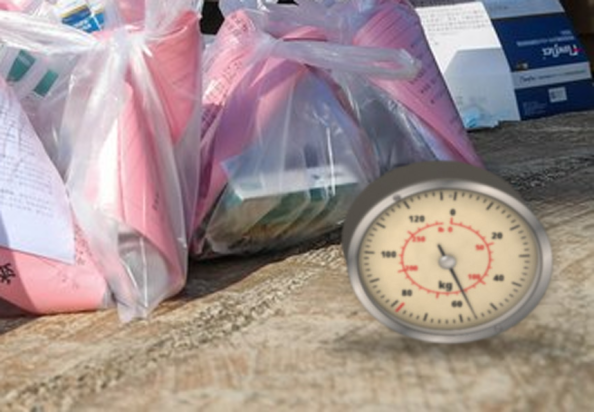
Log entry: kg 56
